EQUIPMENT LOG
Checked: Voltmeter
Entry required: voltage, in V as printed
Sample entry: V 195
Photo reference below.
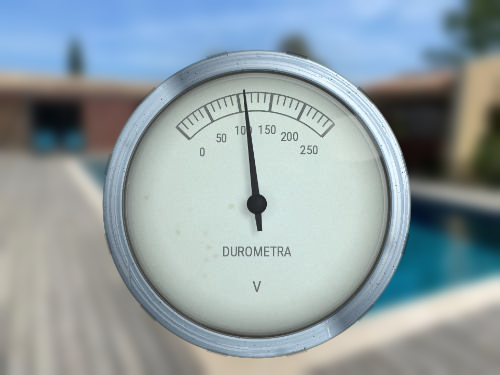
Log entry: V 110
